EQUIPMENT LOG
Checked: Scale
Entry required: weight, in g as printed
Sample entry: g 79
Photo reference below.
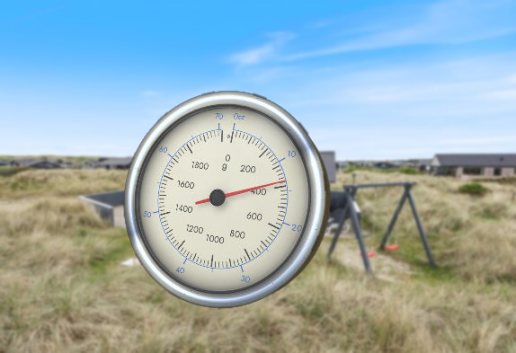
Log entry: g 380
